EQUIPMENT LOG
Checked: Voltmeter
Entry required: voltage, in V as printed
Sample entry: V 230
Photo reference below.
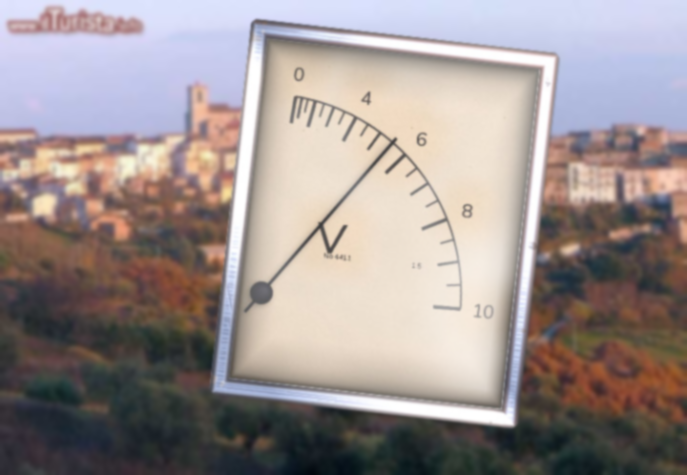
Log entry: V 5.5
